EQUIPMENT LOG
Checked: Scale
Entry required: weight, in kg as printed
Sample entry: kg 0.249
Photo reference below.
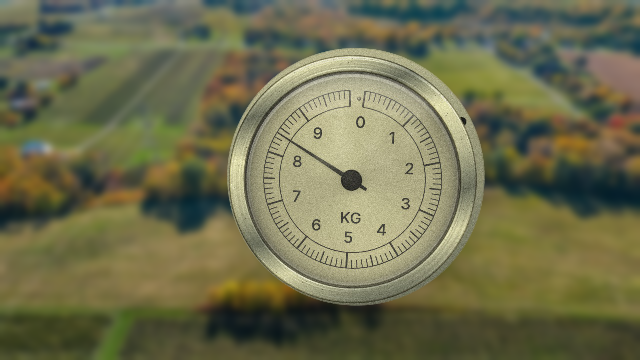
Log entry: kg 8.4
